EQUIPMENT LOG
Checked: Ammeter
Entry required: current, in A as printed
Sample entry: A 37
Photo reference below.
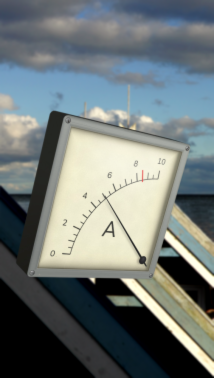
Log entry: A 5
